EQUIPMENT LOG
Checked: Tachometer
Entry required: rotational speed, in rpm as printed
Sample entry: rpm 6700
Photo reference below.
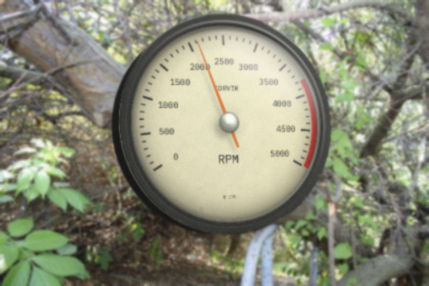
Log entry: rpm 2100
